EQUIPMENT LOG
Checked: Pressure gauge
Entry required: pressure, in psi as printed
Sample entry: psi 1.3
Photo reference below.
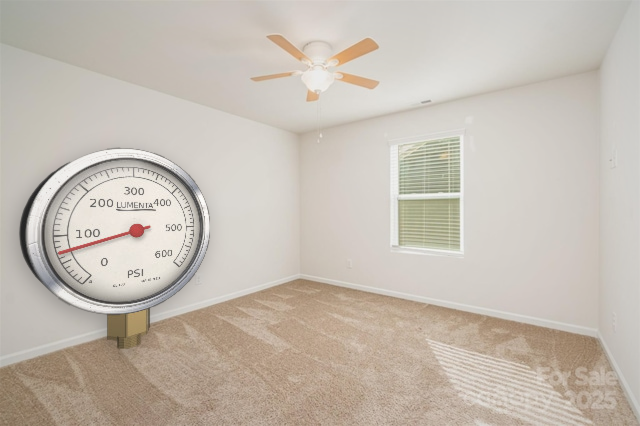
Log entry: psi 70
